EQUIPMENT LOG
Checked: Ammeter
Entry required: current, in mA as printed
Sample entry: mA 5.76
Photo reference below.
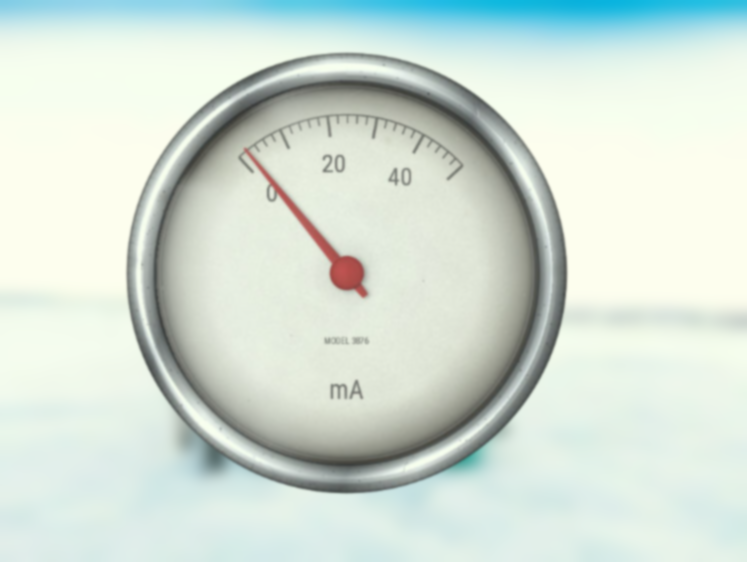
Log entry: mA 2
